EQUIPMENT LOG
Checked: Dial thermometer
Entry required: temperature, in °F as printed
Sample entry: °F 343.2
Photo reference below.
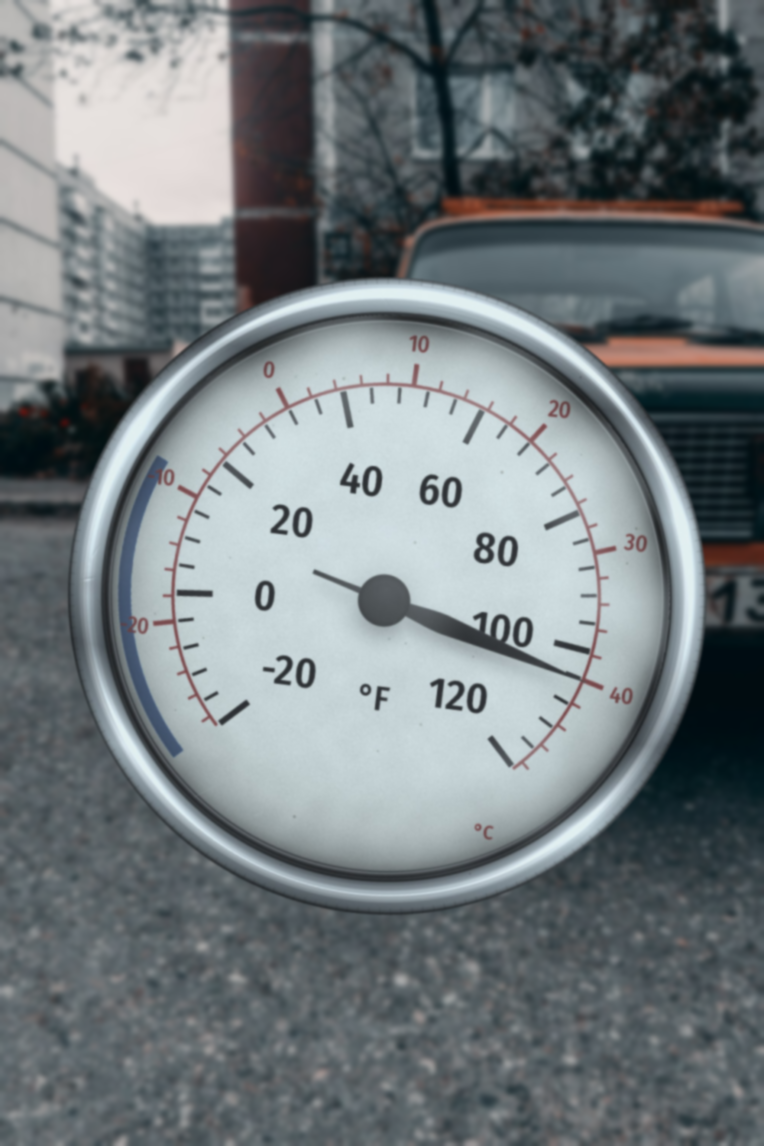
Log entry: °F 104
